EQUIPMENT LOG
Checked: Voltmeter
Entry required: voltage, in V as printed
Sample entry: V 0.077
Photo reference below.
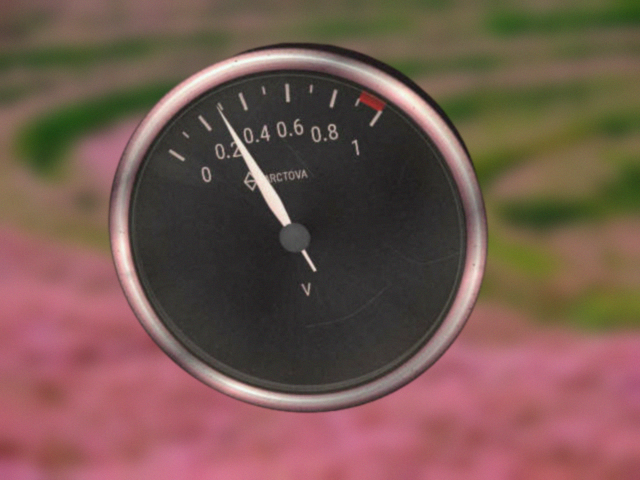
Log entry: V 0.3
